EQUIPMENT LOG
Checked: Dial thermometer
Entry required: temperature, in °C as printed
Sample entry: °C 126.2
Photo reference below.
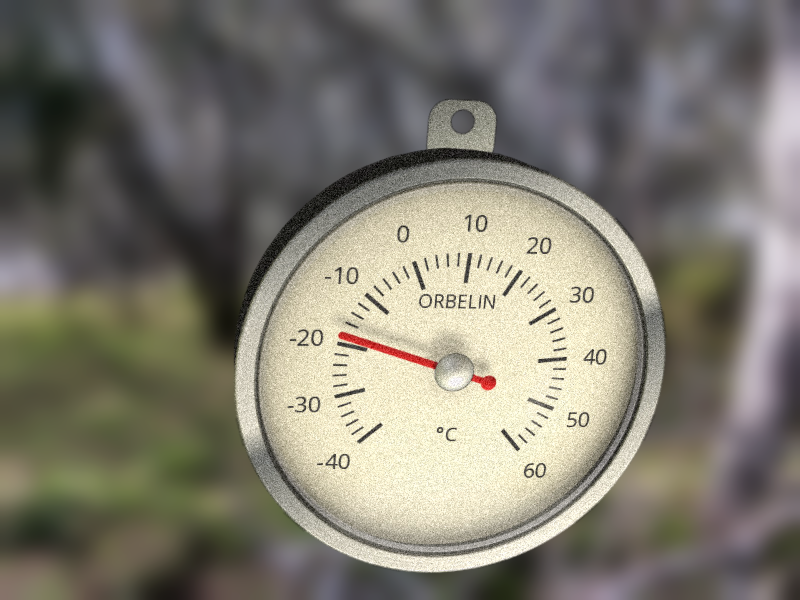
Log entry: °C -18
